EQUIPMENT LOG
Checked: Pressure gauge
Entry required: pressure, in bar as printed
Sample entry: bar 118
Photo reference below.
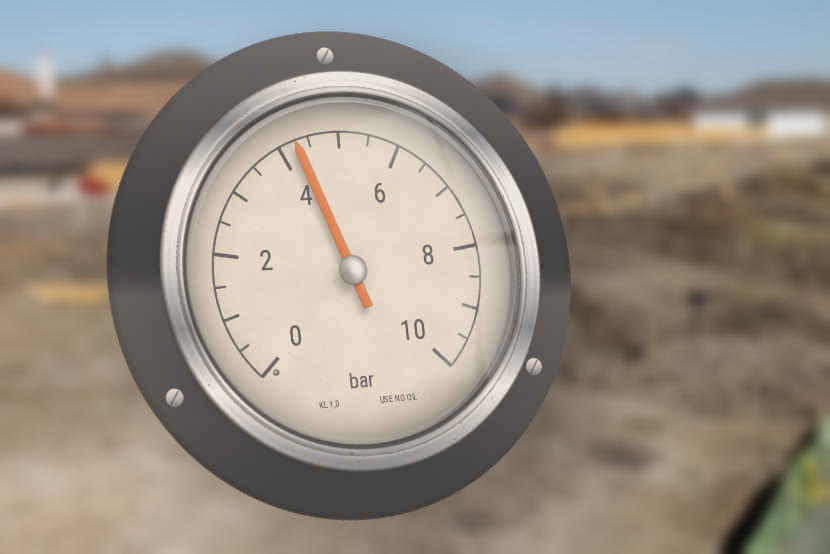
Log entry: bar 4.25
